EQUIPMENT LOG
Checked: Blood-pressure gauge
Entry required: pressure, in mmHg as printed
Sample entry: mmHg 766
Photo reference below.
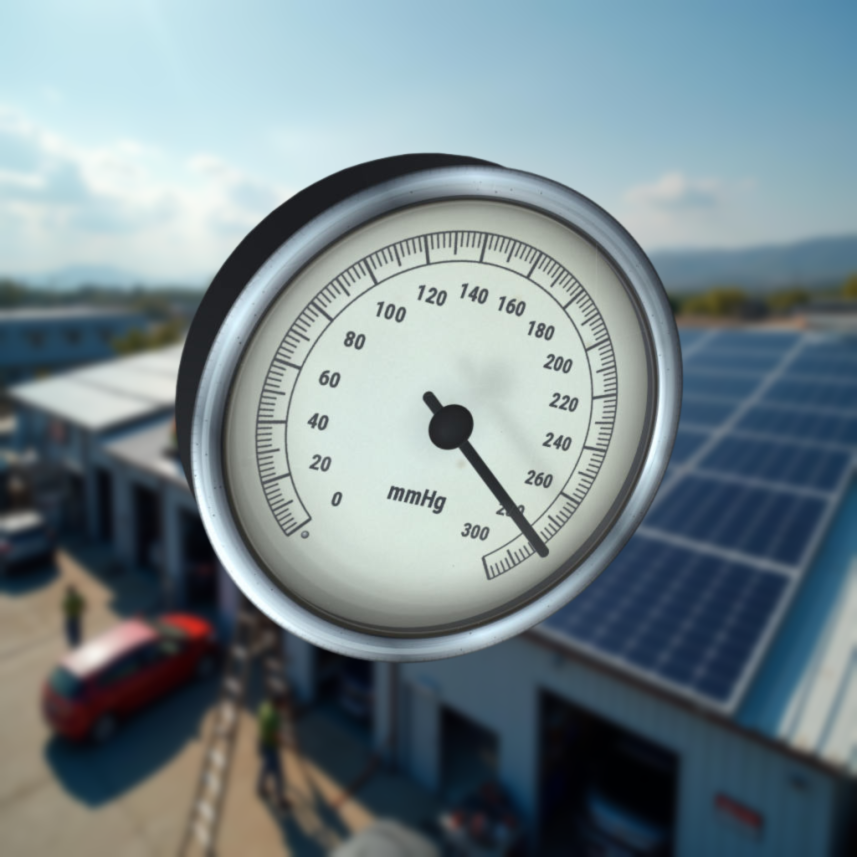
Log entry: mmHg 280
